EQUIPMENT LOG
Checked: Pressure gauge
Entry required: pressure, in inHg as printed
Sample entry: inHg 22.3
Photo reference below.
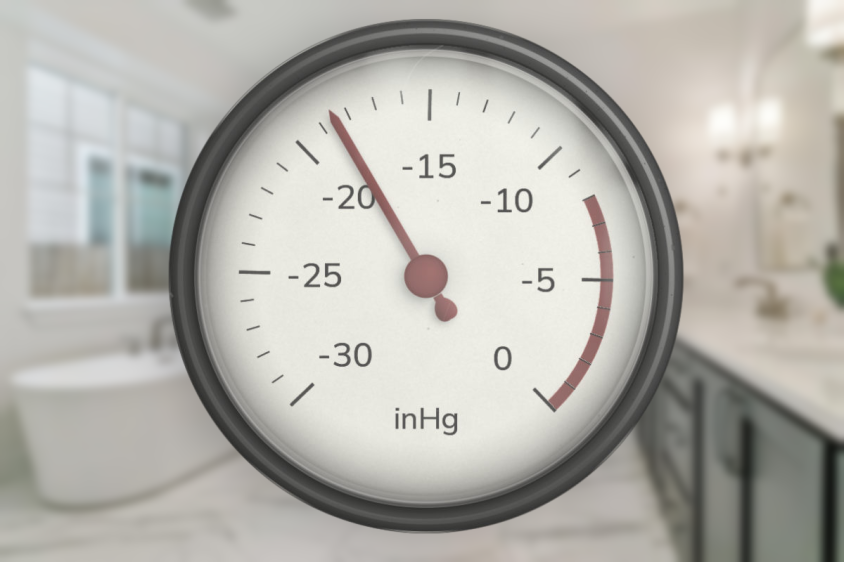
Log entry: inHg -18.5
